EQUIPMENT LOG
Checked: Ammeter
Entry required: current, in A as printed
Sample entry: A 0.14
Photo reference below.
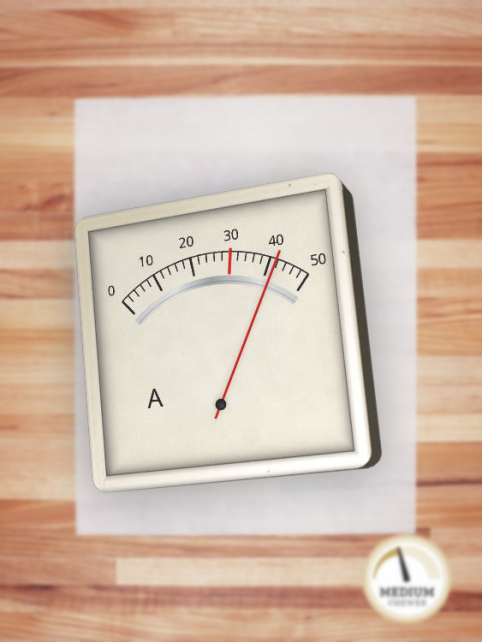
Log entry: A 42
